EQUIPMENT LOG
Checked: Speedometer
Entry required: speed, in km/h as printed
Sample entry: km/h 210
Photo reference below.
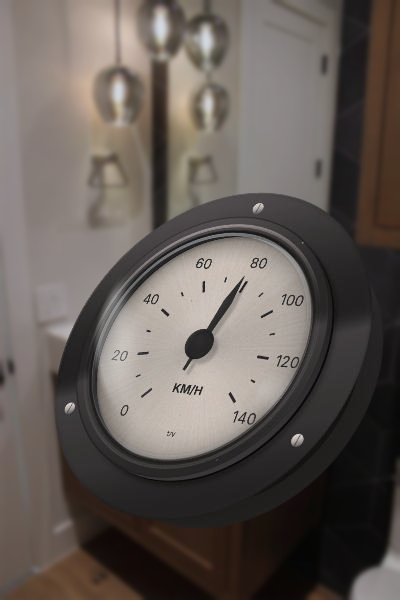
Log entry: km/h 80
